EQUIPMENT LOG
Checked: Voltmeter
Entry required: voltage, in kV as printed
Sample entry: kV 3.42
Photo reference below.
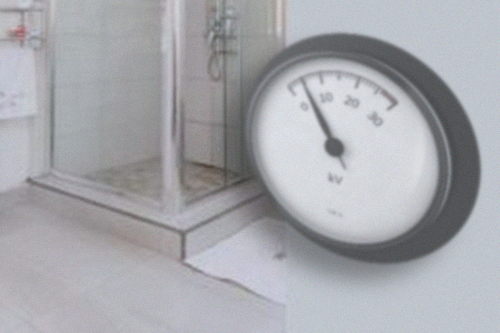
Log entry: kV 5
